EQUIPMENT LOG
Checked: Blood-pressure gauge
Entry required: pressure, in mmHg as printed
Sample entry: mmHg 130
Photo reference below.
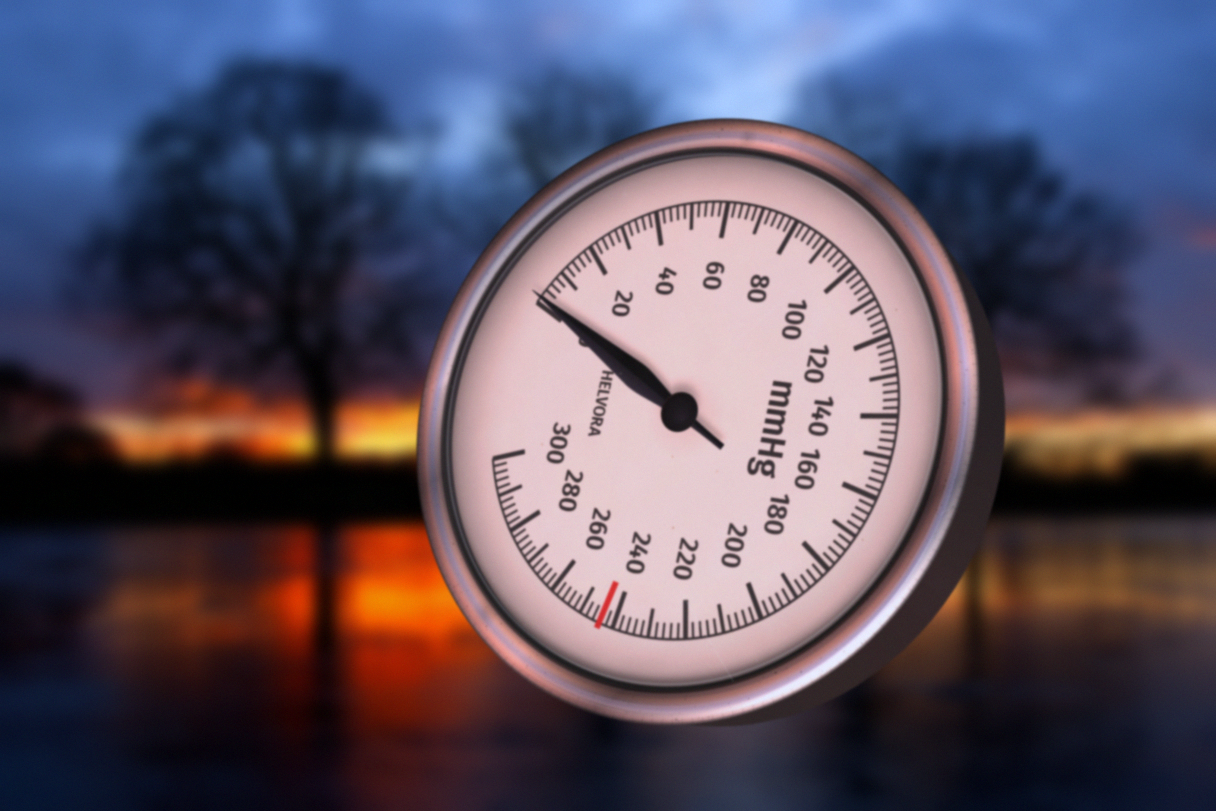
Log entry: mmHg 2
